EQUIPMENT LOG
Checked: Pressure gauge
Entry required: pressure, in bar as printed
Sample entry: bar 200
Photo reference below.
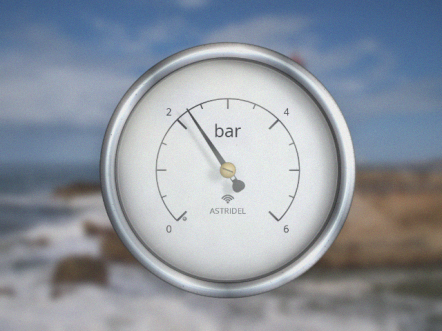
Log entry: bar 2.25
